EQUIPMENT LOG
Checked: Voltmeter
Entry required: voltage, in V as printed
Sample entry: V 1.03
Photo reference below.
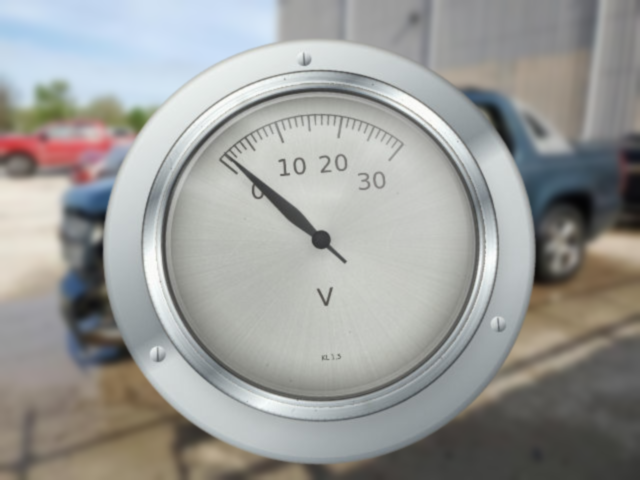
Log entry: V 1
